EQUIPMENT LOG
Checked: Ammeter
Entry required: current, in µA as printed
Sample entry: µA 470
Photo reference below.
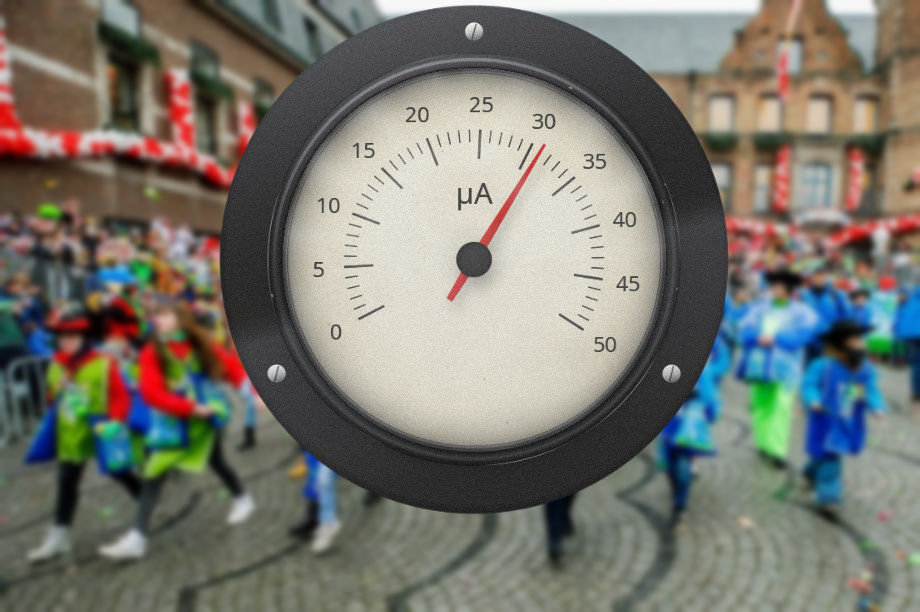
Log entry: µA 31
